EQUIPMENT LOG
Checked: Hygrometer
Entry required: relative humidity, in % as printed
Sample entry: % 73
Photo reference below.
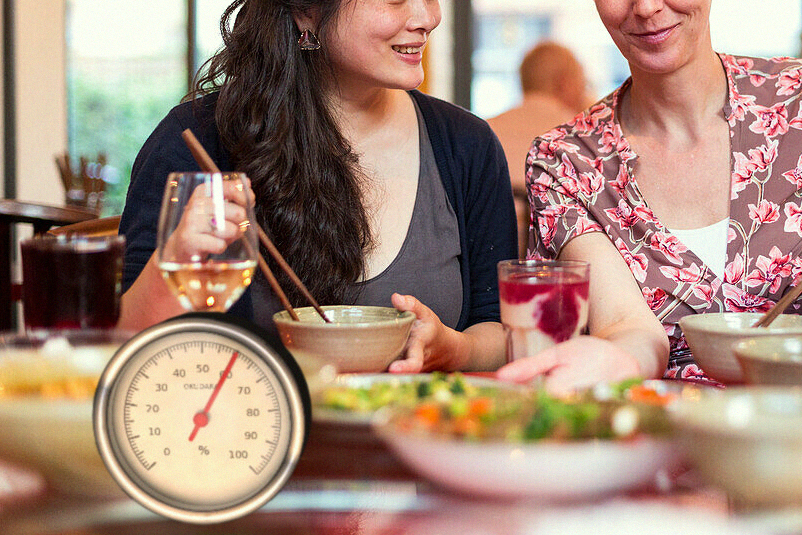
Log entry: % 60
